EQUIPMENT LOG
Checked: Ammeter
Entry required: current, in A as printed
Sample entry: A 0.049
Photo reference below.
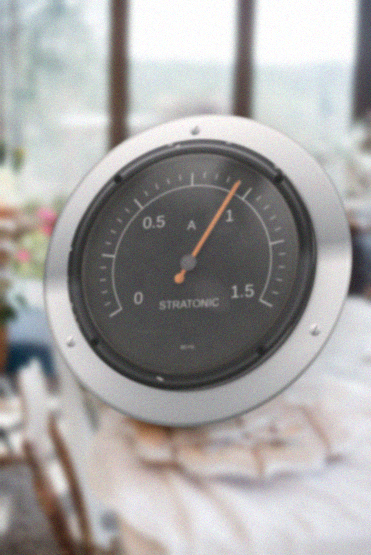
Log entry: A 0.95
